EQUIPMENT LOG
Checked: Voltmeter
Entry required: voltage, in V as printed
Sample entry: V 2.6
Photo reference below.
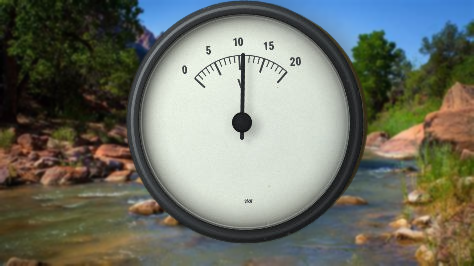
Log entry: V 11
